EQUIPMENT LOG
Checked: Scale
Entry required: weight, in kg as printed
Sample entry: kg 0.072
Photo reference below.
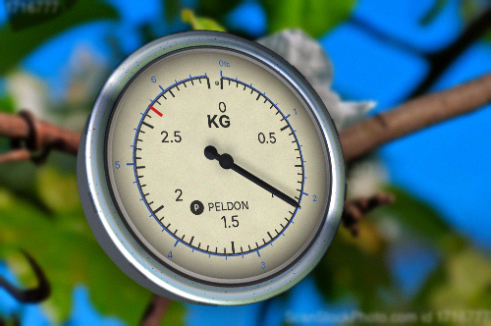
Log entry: kg 1
